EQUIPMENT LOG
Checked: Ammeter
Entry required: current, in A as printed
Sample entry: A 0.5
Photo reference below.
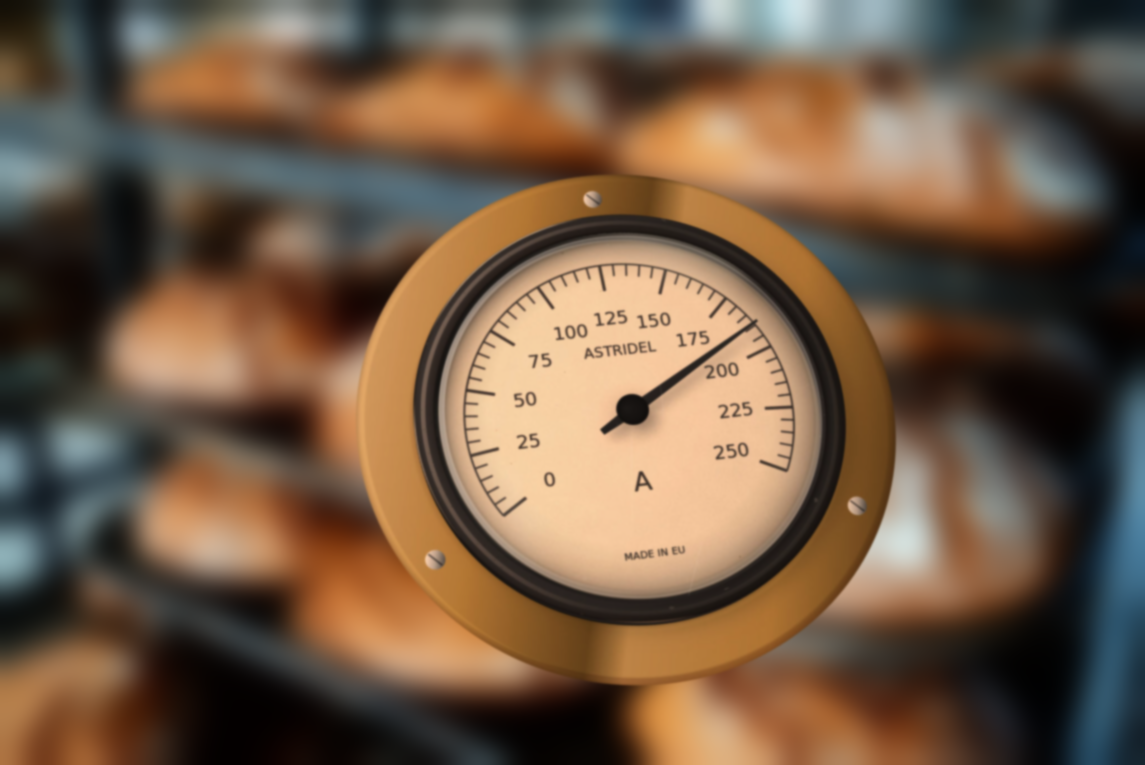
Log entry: A 190
